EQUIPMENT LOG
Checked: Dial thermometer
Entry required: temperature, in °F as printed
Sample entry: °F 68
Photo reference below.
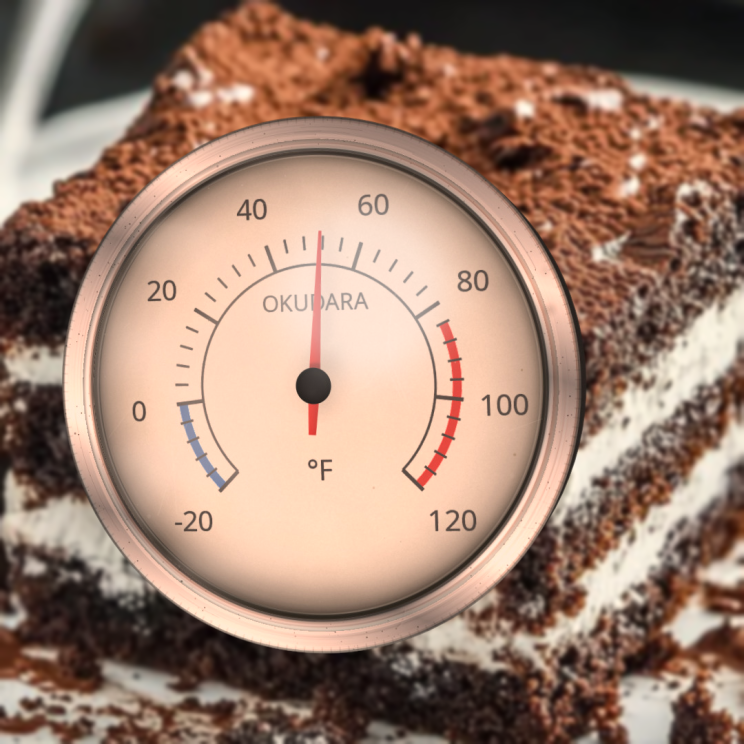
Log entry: °F 52
